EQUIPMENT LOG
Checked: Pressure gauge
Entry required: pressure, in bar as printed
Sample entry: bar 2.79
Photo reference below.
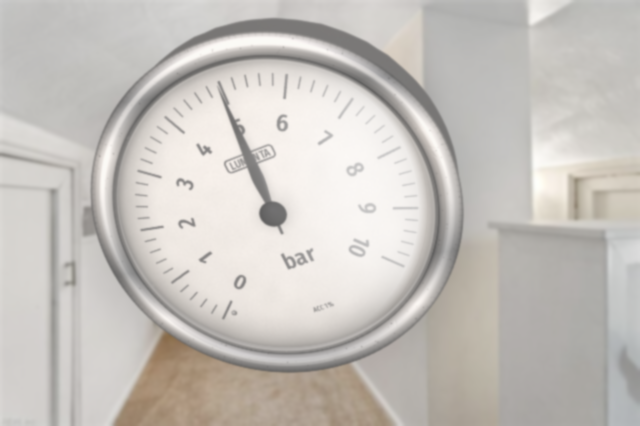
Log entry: bar 5
